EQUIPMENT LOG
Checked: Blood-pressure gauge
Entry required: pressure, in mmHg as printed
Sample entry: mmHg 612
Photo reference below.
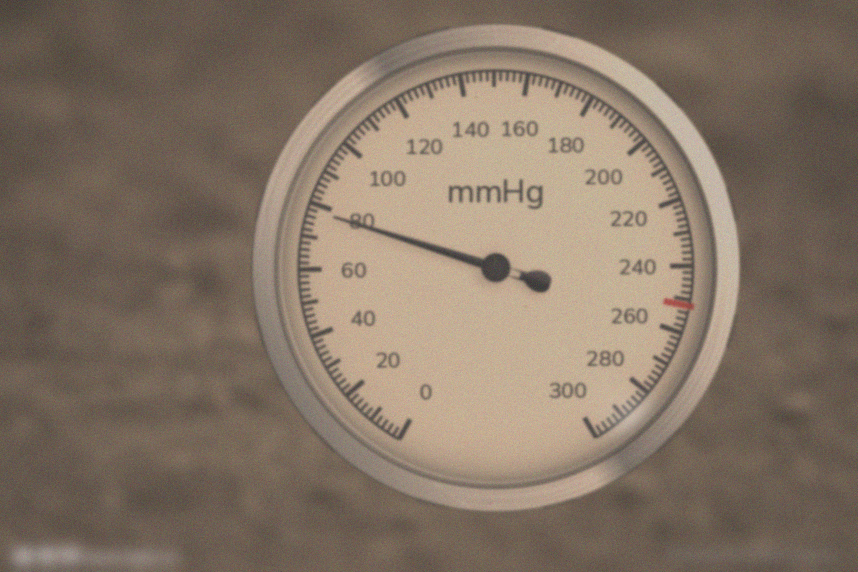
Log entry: mmHg 78
